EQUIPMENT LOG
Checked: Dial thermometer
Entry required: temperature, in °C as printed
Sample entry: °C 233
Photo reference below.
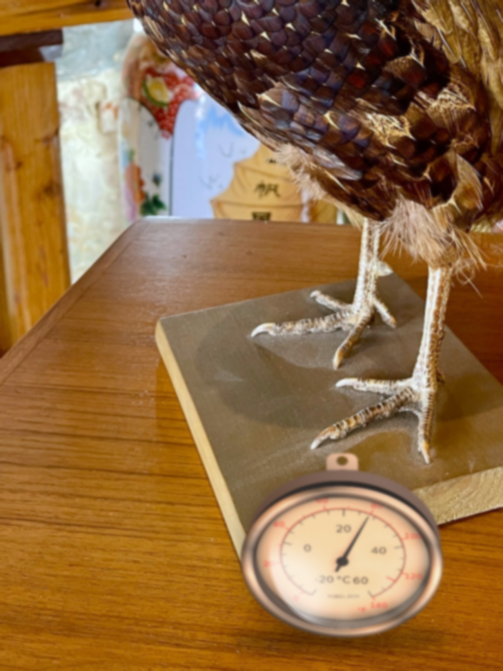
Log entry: °C 26
